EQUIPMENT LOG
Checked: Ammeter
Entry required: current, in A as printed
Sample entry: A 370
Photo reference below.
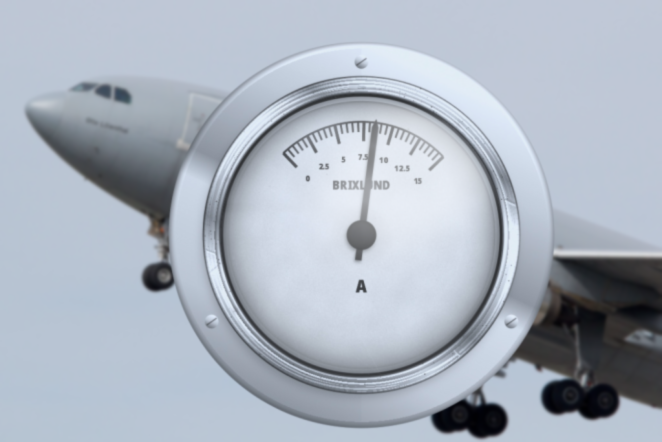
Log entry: A 8.5
